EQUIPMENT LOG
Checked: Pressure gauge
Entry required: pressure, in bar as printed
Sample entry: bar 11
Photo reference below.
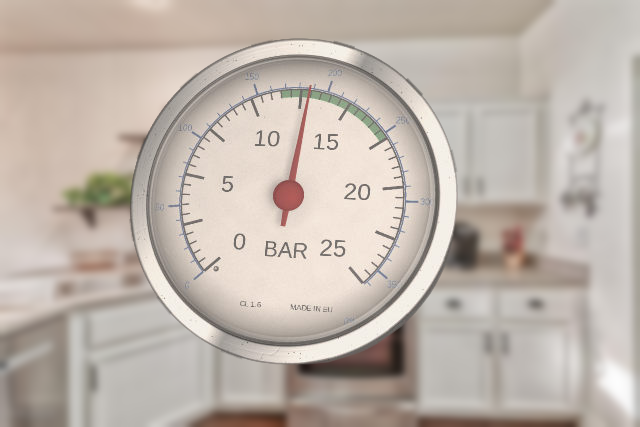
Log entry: bar 13
